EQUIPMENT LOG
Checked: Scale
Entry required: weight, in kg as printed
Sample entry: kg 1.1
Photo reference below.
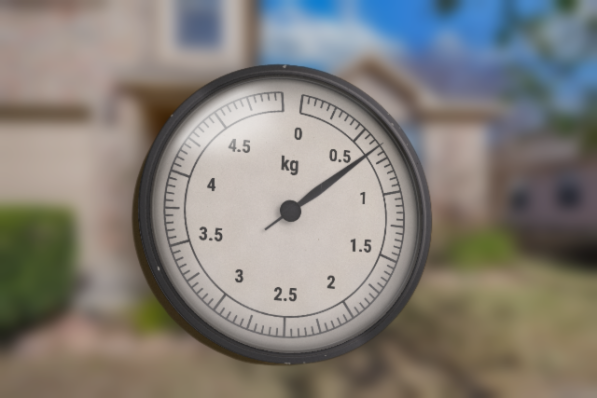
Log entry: kg 0.65
